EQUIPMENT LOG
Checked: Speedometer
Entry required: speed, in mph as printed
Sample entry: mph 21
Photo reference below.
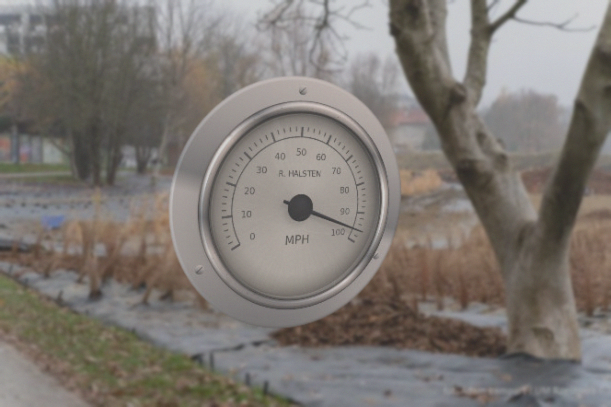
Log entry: mph 96
